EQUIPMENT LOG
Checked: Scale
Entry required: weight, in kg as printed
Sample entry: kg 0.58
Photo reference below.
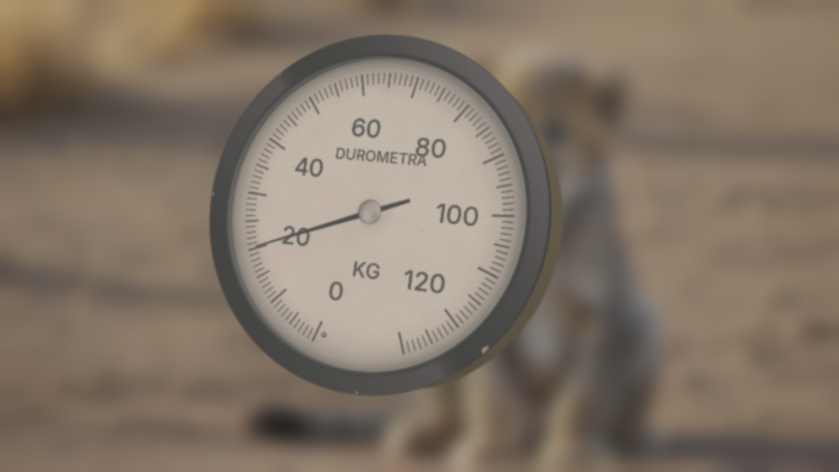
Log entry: kg 20
